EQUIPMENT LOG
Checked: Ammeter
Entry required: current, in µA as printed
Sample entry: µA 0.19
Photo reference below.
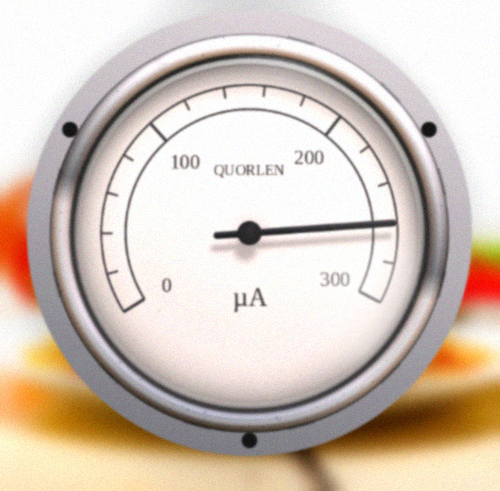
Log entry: µA 260
